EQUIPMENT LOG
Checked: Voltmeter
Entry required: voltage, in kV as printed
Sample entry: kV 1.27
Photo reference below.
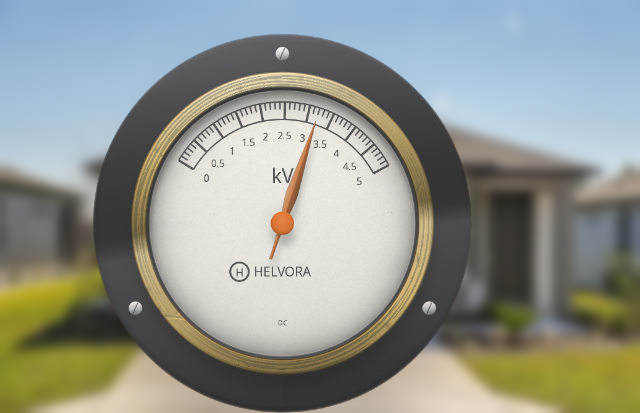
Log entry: kV 3.2
